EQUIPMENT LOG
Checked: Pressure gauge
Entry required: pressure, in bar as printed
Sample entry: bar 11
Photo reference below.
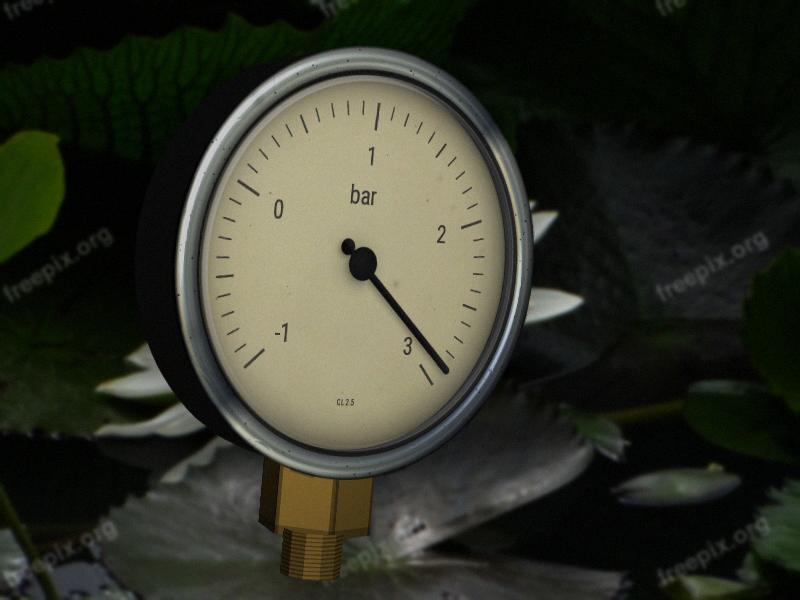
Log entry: bar 2.9
